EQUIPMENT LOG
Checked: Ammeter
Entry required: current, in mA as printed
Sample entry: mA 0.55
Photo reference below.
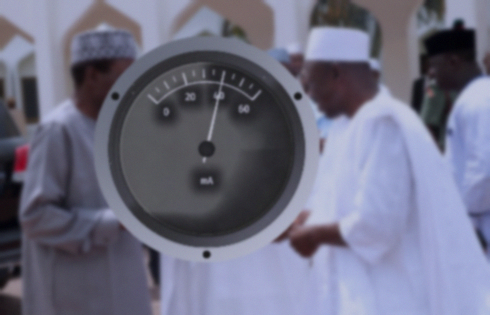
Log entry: mA 40
